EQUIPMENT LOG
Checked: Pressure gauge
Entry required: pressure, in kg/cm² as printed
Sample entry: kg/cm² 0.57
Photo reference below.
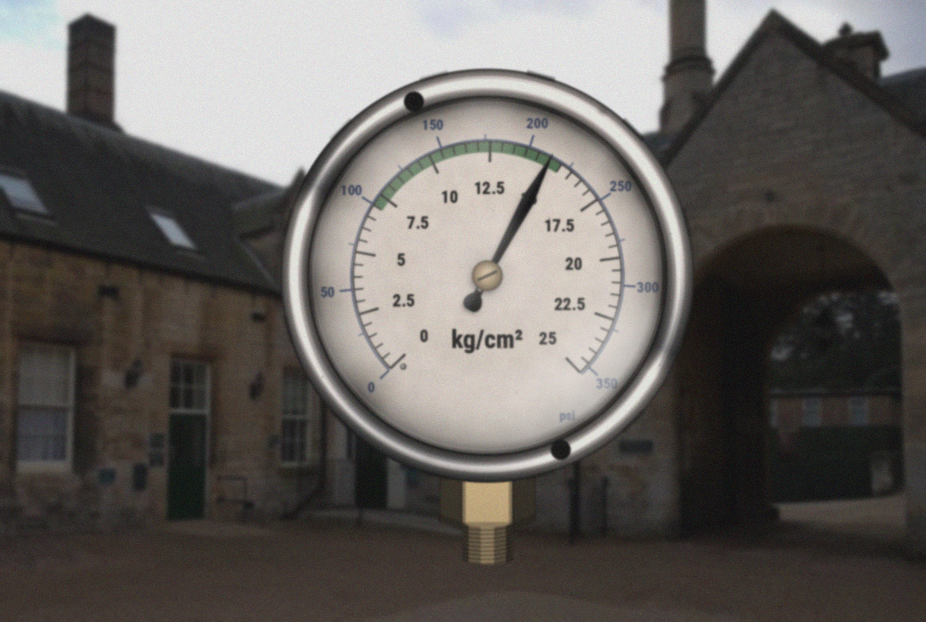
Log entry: kg/cm² 15
